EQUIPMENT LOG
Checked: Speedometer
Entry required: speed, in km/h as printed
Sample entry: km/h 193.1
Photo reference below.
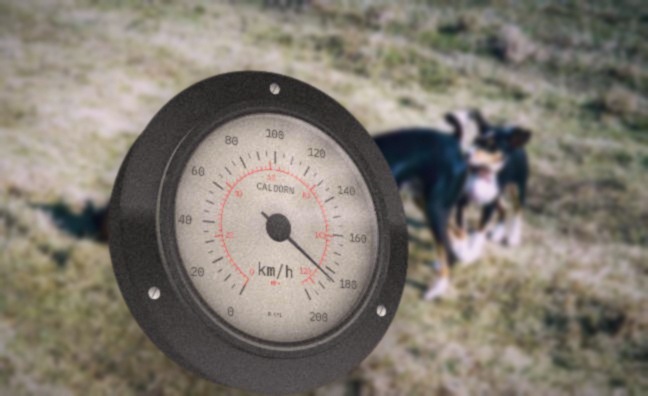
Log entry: km/h 185
